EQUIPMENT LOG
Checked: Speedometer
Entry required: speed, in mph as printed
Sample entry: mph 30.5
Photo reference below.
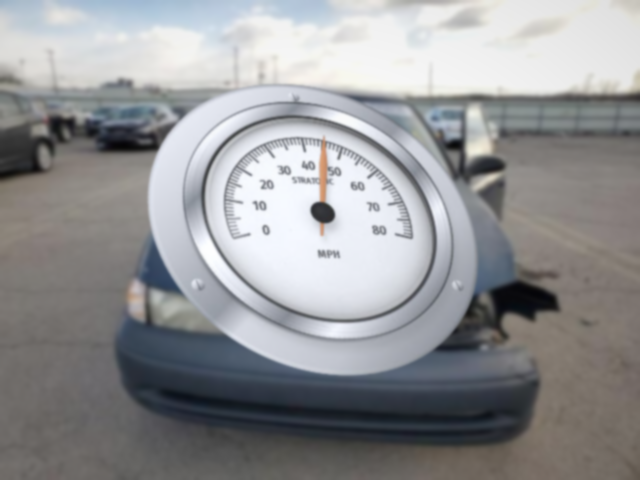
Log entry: mph 45
